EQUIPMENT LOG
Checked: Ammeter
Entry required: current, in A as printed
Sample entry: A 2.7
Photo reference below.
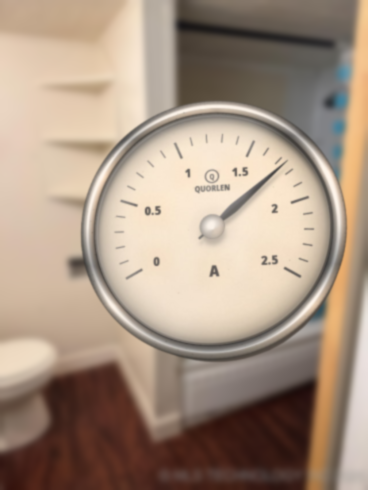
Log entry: A 1.75
